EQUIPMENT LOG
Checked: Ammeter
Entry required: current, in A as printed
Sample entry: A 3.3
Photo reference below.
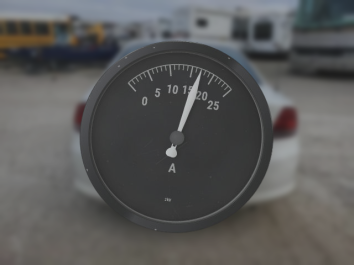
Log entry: A 17
